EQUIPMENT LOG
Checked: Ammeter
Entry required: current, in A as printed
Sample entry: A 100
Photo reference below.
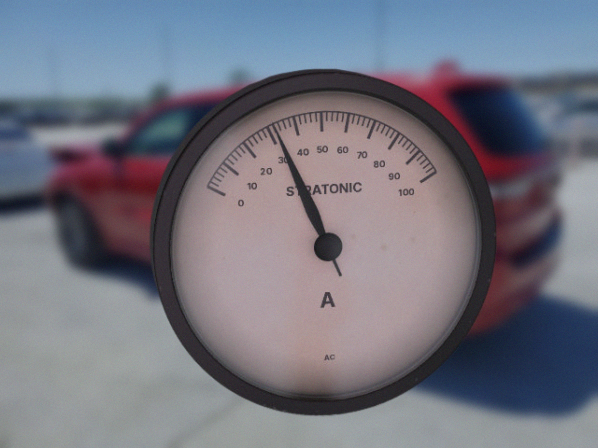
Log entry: A 32
